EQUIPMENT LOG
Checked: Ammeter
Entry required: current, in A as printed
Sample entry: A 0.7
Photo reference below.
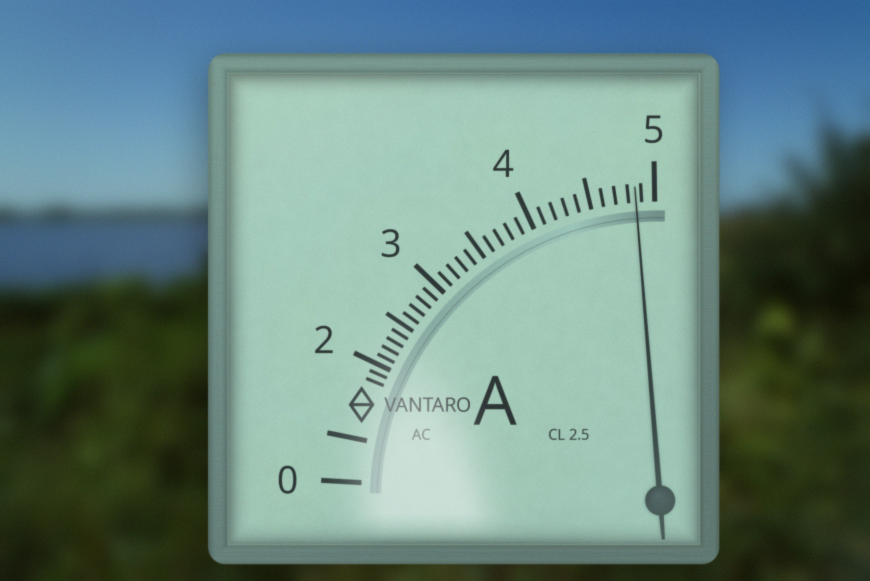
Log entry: A 4.85
